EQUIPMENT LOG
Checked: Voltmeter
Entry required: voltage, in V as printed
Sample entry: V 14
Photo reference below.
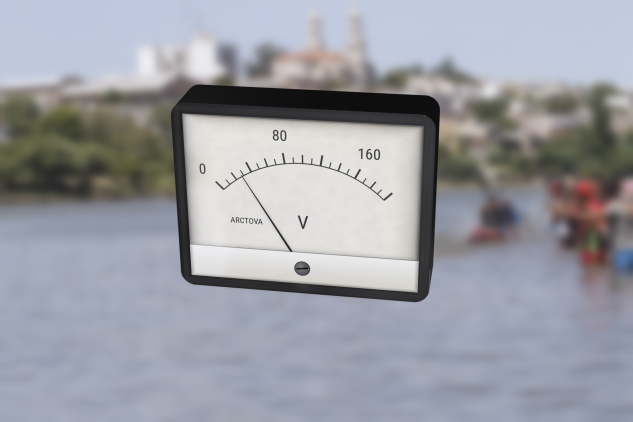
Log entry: V 30
